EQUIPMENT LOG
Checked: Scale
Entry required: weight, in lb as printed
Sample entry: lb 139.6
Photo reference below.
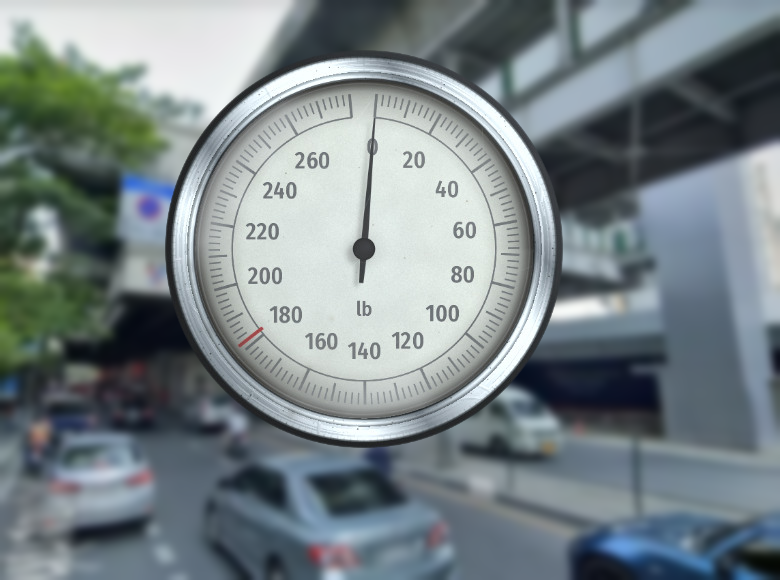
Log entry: lb 0
